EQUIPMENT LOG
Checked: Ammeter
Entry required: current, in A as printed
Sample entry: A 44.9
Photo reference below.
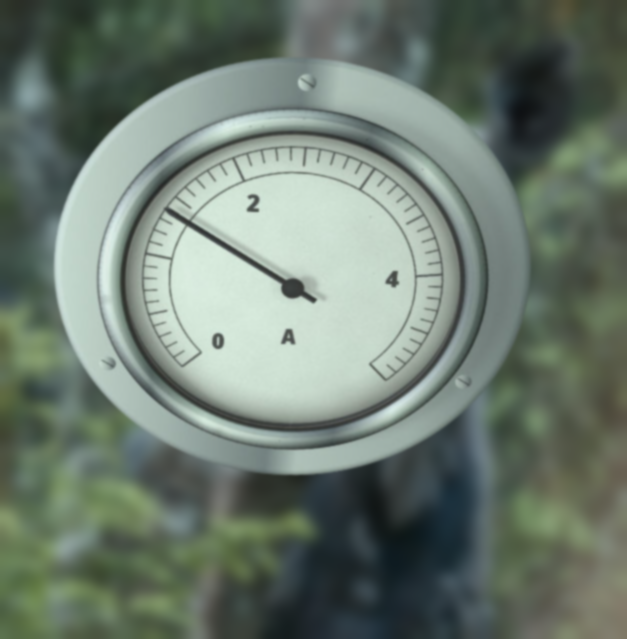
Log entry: A 1.4
